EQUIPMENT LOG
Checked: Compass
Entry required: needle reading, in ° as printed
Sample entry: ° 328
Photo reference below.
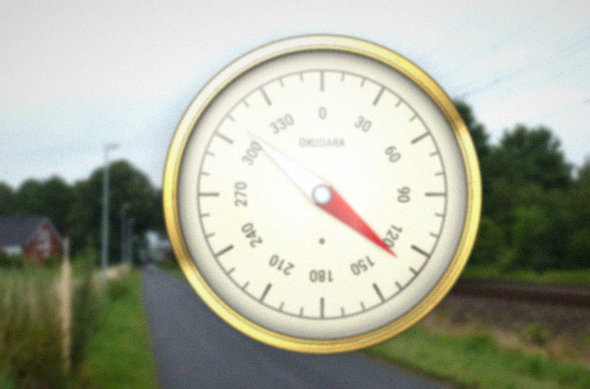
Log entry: ° 130
